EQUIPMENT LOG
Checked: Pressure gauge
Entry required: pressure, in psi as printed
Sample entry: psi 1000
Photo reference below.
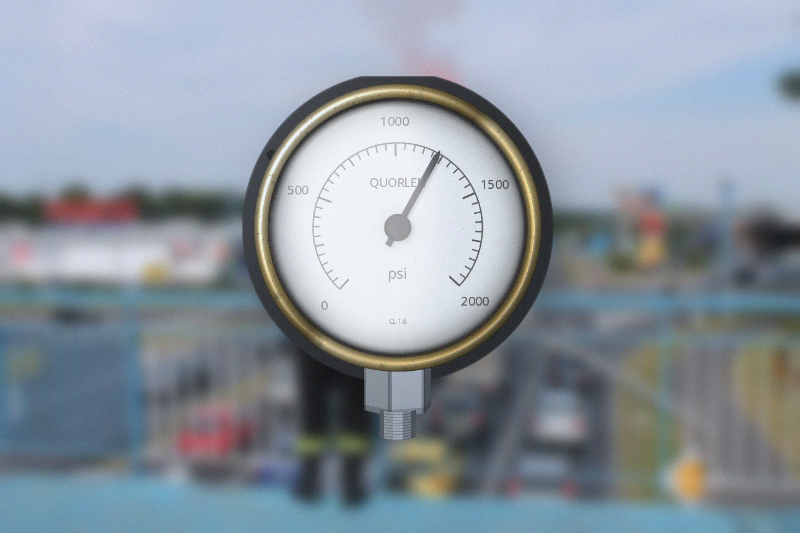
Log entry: psi 1225
